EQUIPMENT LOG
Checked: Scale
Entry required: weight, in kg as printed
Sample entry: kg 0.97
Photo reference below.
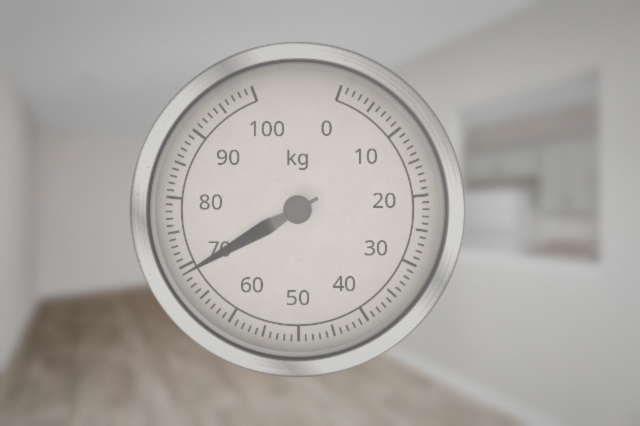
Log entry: kg 69
